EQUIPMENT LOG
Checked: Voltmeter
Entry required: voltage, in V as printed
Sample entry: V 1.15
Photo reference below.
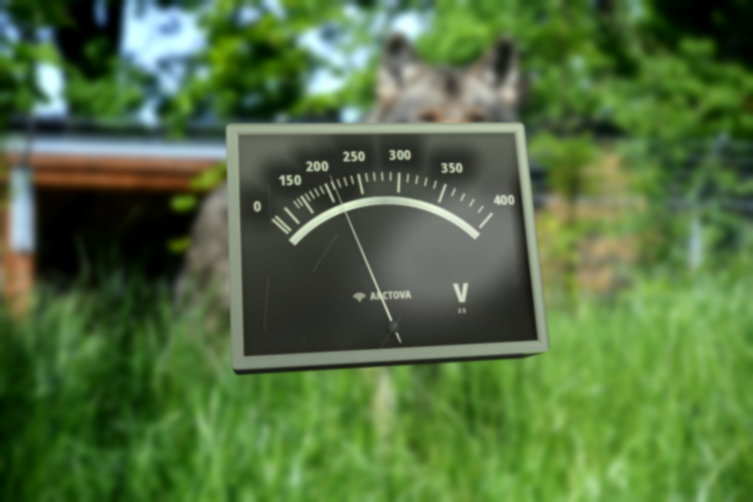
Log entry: V 210
